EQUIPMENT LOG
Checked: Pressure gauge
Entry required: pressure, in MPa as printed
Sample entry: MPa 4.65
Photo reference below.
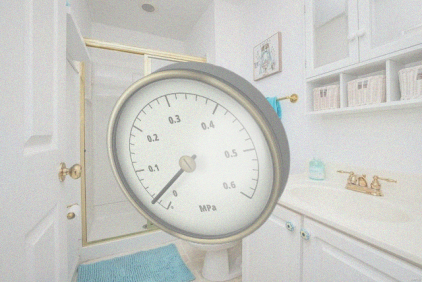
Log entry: MPa 0.03
